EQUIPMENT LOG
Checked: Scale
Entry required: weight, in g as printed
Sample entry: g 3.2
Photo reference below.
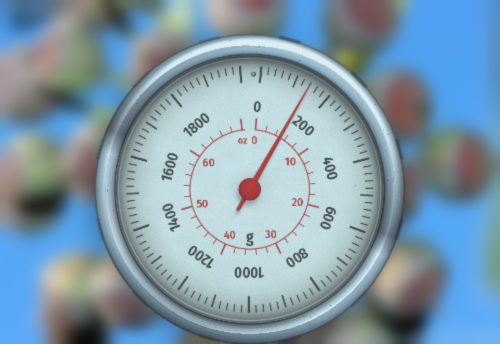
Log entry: g 140
